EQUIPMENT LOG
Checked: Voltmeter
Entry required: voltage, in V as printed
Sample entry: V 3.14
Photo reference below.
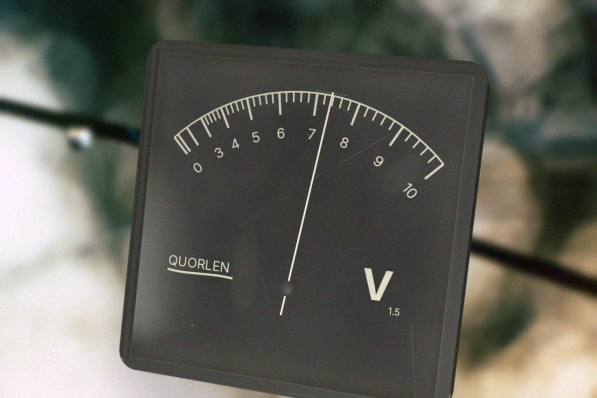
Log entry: V 7.4
